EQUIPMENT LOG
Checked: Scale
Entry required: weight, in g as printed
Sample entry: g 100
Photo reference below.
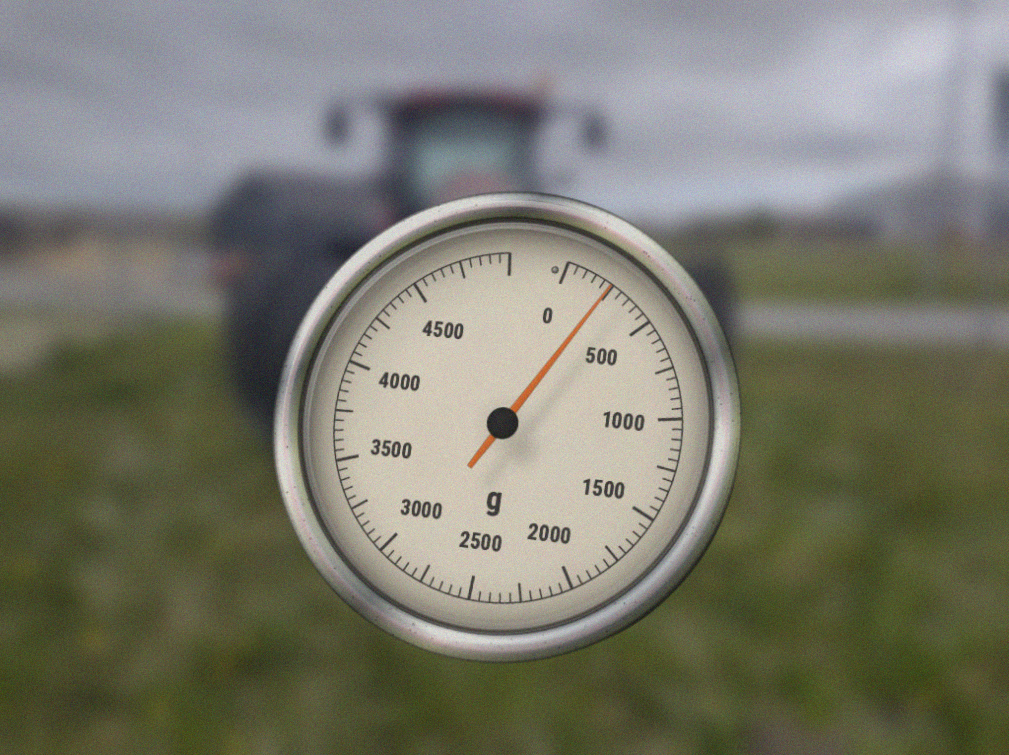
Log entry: g 250
